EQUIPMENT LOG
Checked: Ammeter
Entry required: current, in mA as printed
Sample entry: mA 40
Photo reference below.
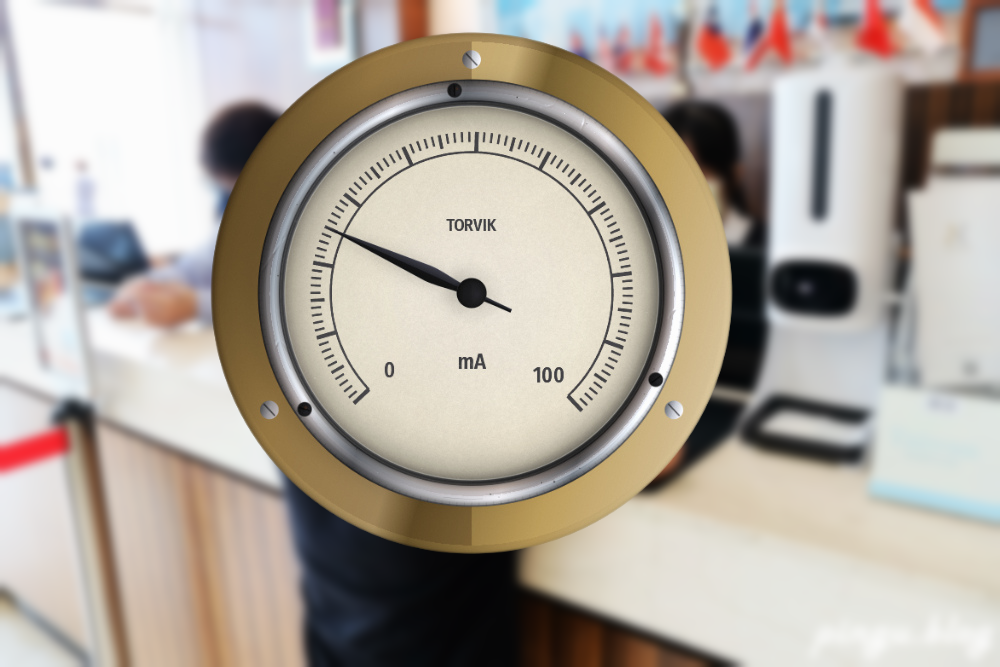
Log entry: mA 25
